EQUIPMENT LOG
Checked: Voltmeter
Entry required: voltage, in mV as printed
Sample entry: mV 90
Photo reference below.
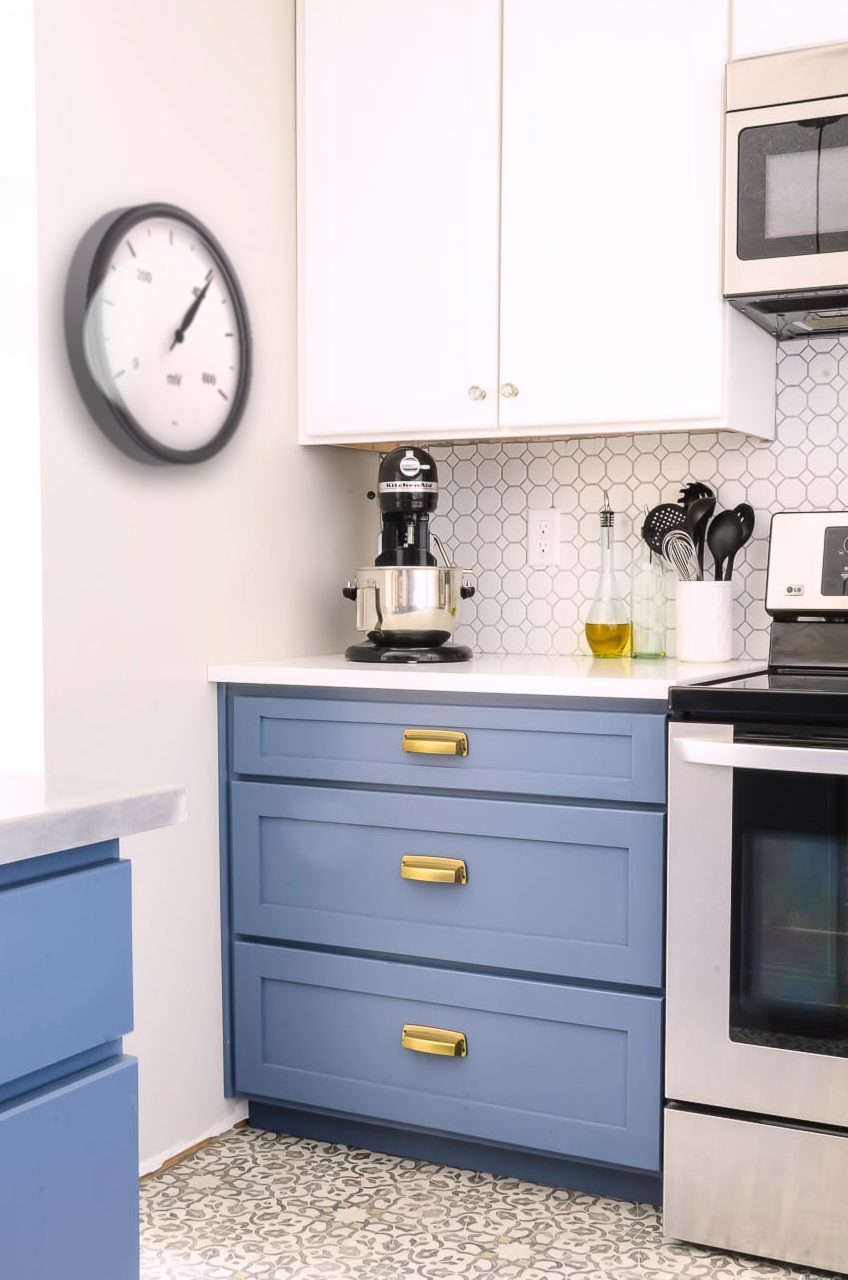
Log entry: mV 400
